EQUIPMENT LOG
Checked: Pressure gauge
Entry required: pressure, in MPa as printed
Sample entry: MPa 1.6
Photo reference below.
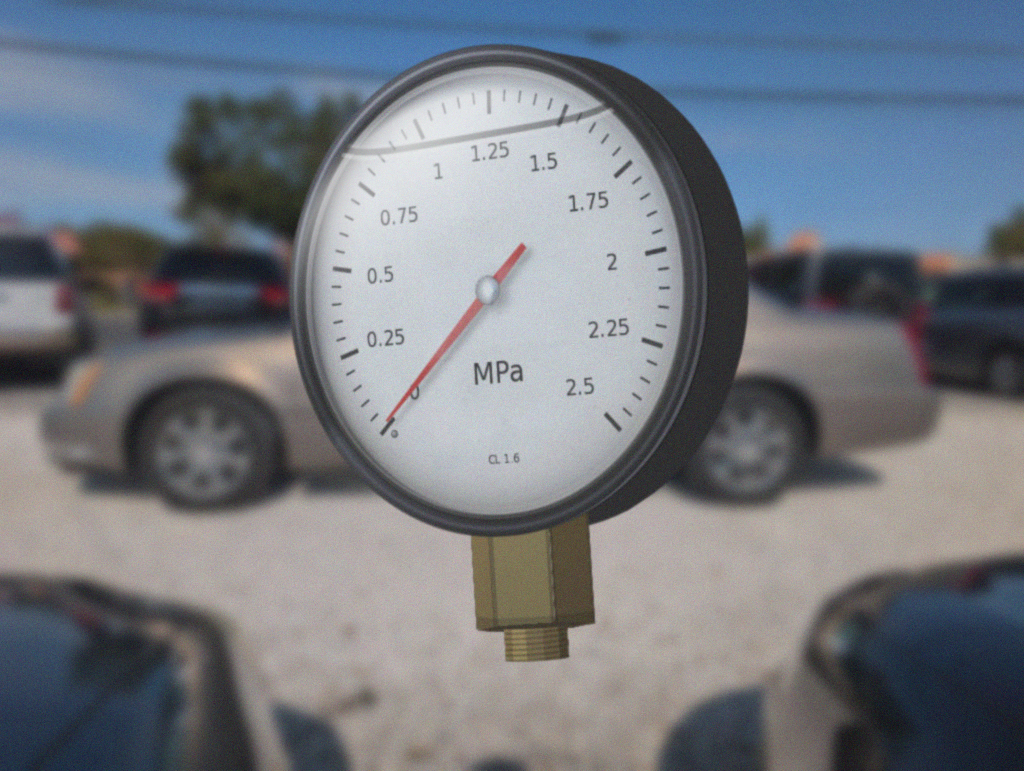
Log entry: MPa 0
